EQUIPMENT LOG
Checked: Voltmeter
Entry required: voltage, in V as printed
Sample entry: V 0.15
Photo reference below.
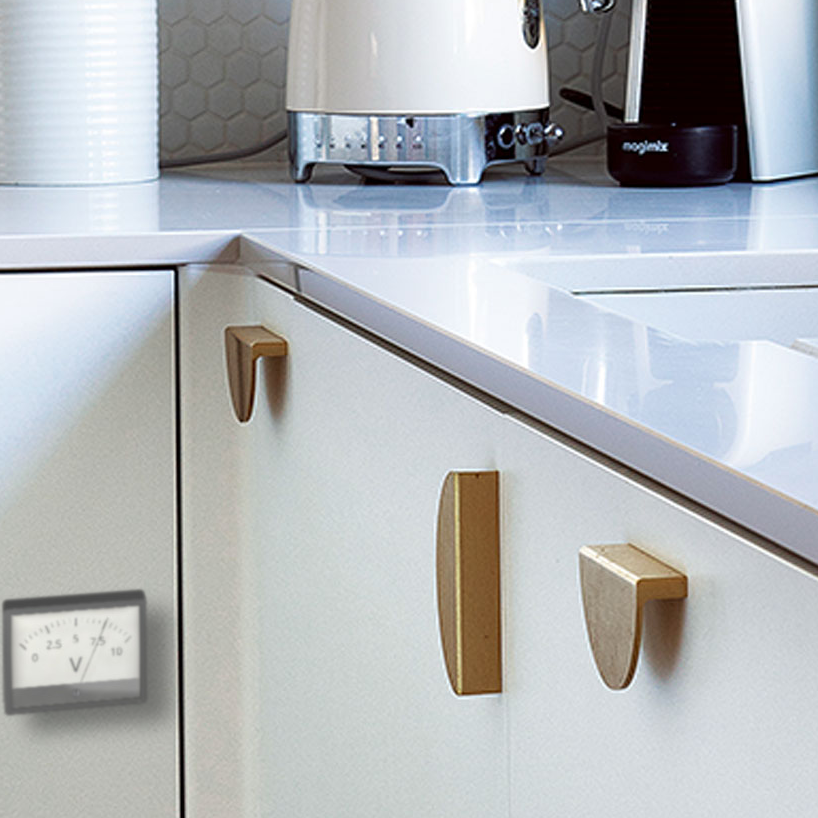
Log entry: V 7.5
